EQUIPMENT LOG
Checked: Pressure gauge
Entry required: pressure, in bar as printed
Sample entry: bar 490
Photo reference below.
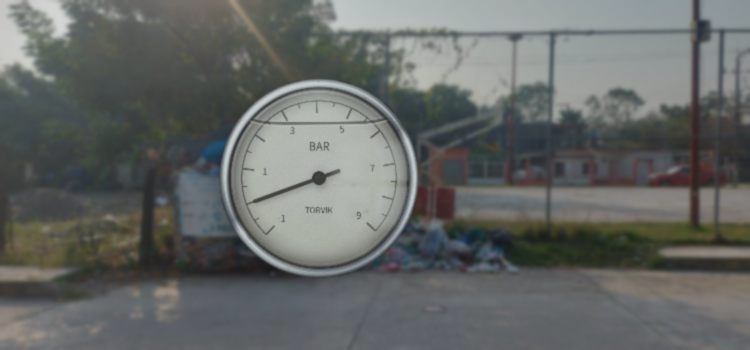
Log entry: bar 0
